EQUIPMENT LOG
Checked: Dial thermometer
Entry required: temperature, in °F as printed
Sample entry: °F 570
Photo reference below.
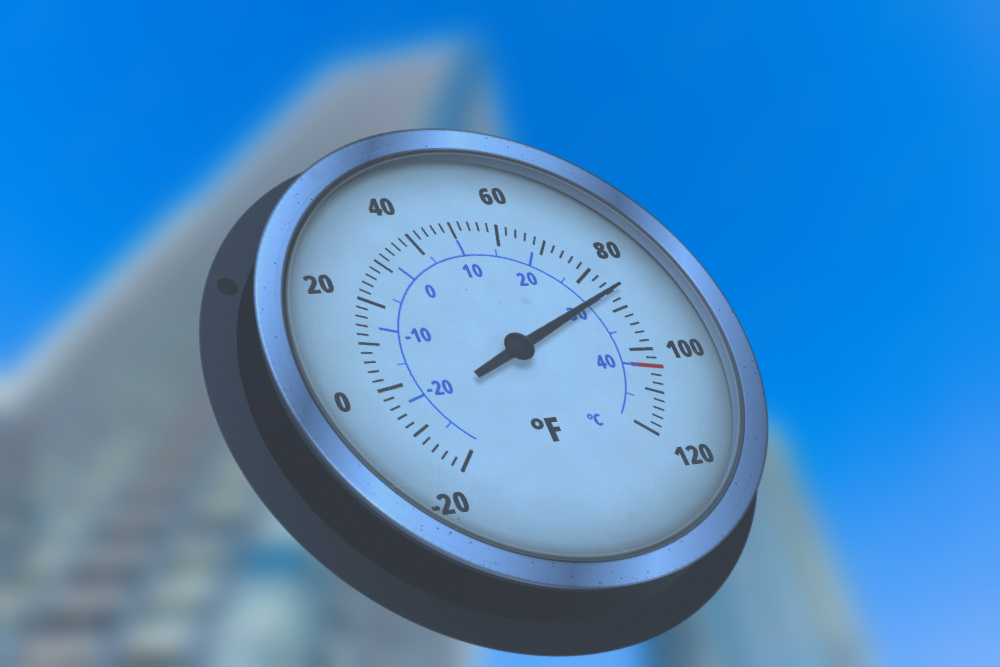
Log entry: °F 86
